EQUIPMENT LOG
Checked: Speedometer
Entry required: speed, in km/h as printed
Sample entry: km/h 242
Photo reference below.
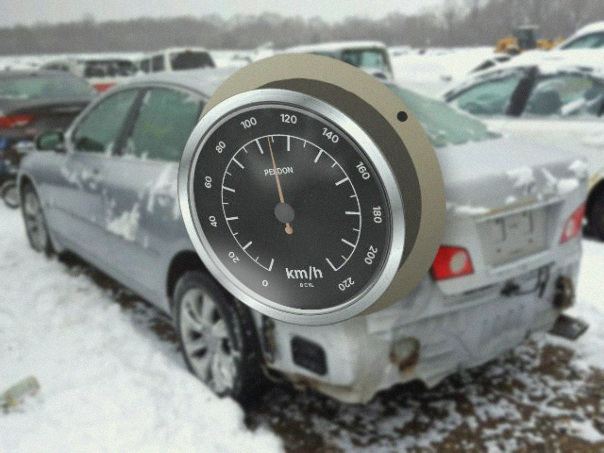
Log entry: km/h 110
